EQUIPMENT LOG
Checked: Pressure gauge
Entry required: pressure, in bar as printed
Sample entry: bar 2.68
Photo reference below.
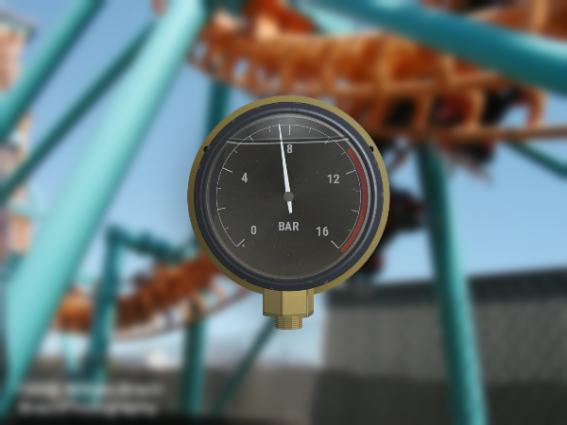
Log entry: bar 7.5
